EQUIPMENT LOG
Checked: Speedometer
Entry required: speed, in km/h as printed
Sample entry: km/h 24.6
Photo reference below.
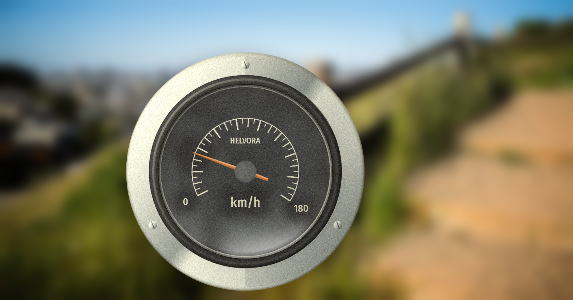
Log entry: km/h 35
